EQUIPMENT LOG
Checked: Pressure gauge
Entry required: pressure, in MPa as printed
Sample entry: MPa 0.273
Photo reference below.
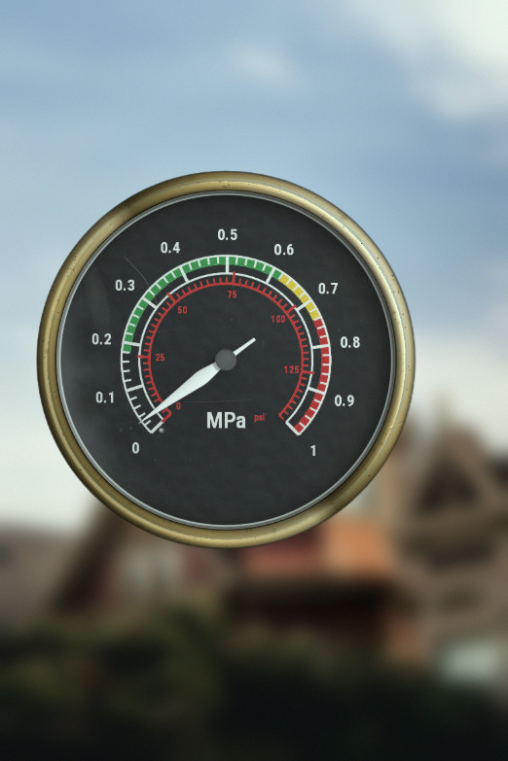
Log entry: MPa 0.03
